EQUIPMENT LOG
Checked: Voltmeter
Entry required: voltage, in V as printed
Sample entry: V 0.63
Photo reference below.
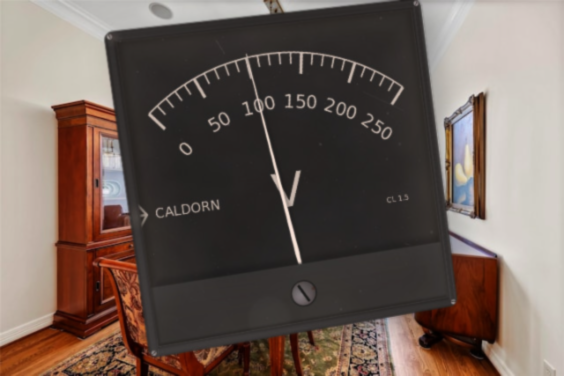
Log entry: V 100
